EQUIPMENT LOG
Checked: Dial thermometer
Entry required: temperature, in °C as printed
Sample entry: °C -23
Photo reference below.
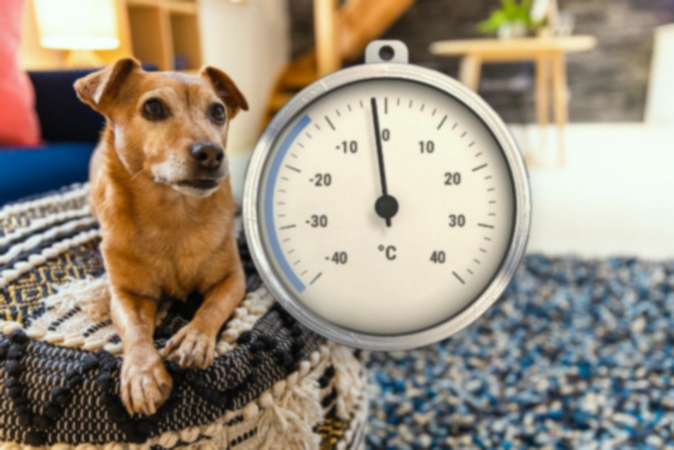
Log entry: °C -2
